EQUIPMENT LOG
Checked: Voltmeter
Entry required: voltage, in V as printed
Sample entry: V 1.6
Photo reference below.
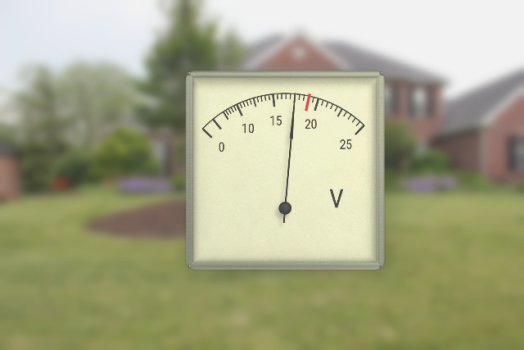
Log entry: V 17.5
